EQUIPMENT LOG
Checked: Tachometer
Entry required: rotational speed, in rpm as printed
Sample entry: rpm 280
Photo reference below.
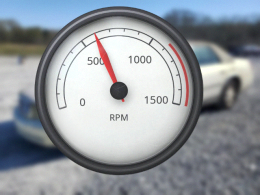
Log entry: rpm 600
